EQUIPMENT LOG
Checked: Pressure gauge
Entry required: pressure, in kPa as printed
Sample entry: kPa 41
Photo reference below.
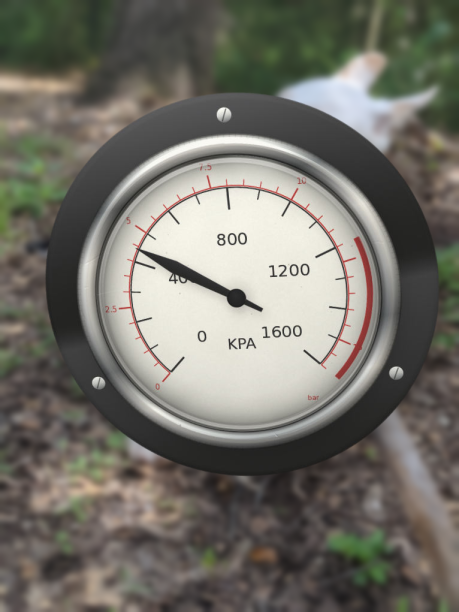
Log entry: kPa 450
